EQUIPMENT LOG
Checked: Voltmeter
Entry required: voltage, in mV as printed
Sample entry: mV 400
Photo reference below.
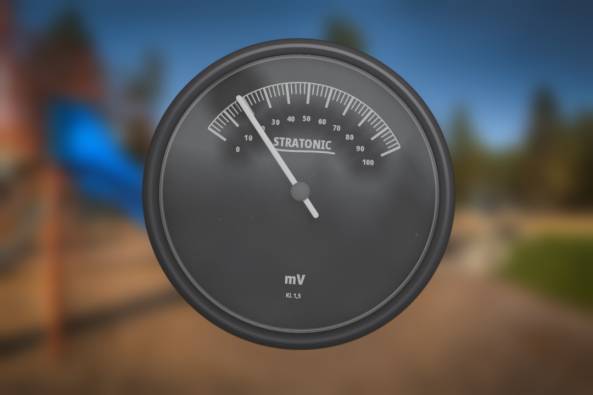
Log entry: mV 18
